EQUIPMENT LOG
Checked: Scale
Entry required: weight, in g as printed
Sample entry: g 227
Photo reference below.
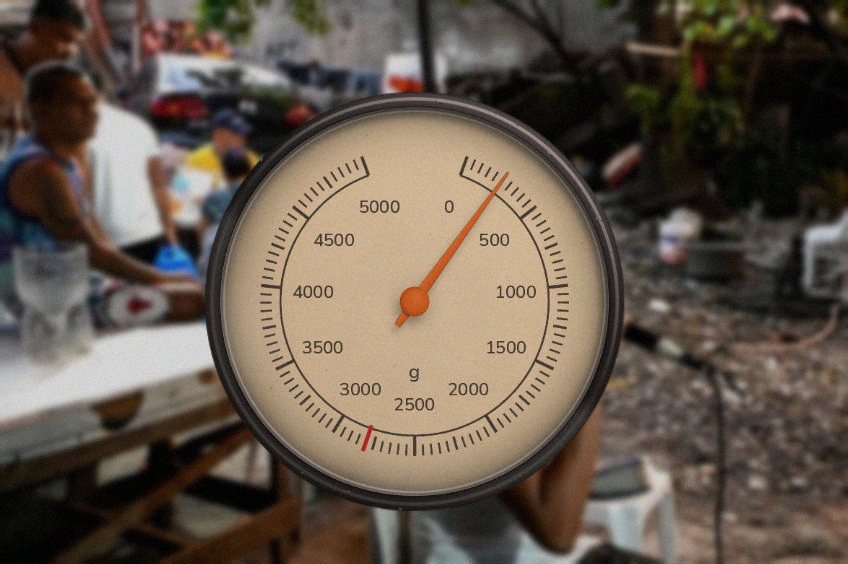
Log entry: g 250
